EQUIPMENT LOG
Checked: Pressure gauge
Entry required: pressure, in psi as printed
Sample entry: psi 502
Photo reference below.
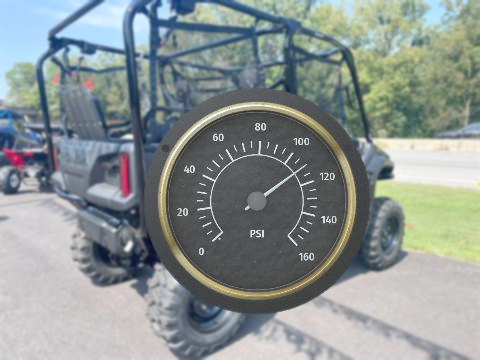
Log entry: psi 110
